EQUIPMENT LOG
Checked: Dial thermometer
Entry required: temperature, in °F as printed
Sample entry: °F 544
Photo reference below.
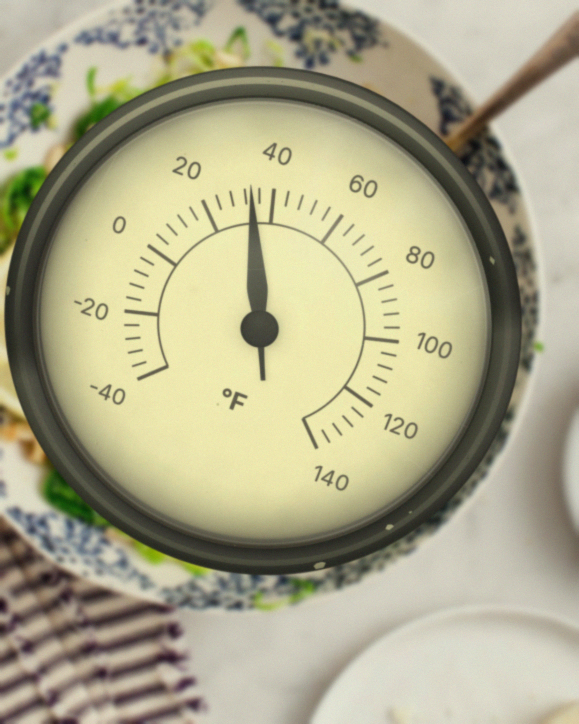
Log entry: °F 34
